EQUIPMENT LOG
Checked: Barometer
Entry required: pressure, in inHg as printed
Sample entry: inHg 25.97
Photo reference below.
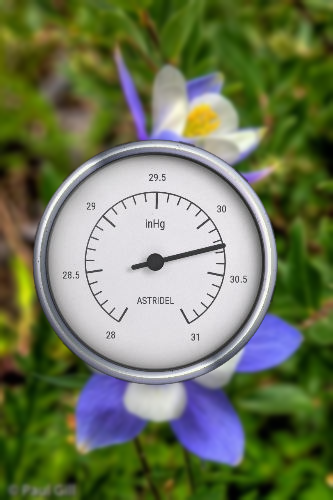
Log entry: inHg 30.25
